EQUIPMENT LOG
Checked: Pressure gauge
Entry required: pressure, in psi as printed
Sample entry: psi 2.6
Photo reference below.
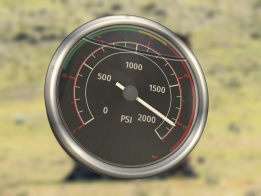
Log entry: psi 1850
